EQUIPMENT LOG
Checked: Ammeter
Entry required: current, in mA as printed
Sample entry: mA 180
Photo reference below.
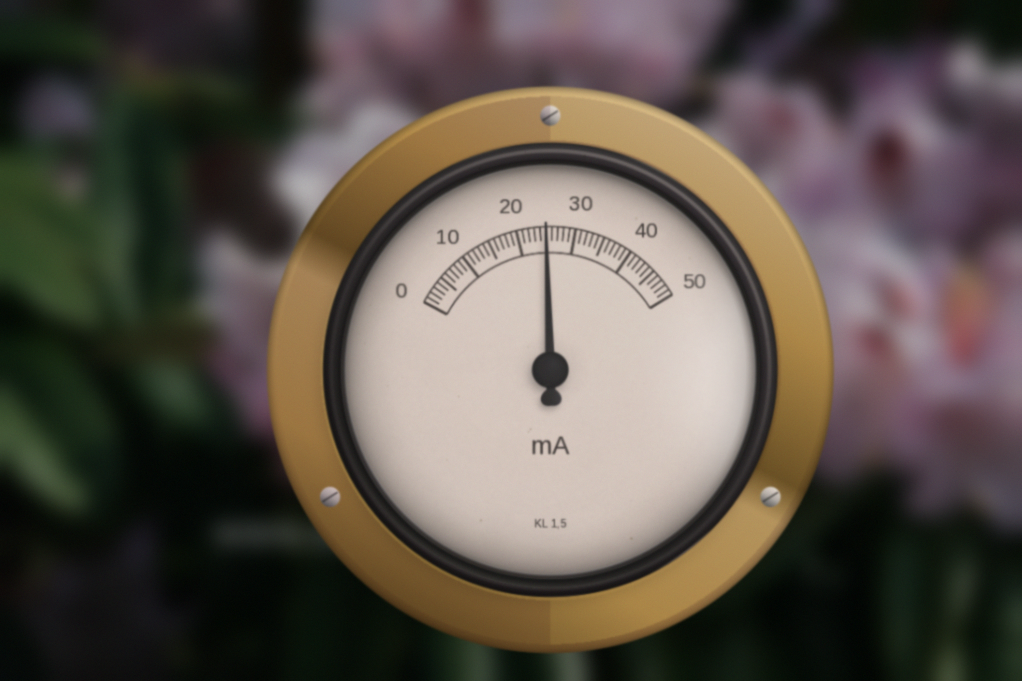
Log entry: mA 25
